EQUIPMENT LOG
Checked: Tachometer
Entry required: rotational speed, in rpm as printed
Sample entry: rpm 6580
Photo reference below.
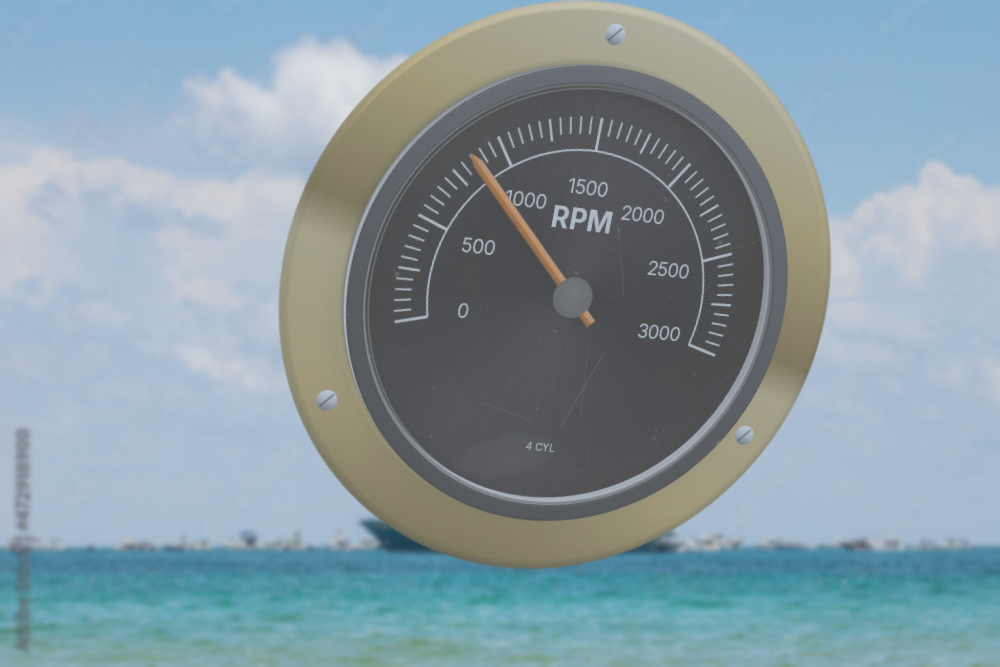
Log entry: rpm 850
